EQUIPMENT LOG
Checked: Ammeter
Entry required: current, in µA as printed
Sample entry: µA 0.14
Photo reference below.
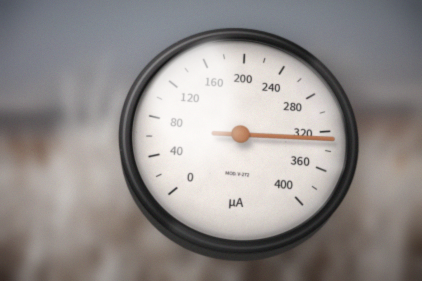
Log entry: µA 330
